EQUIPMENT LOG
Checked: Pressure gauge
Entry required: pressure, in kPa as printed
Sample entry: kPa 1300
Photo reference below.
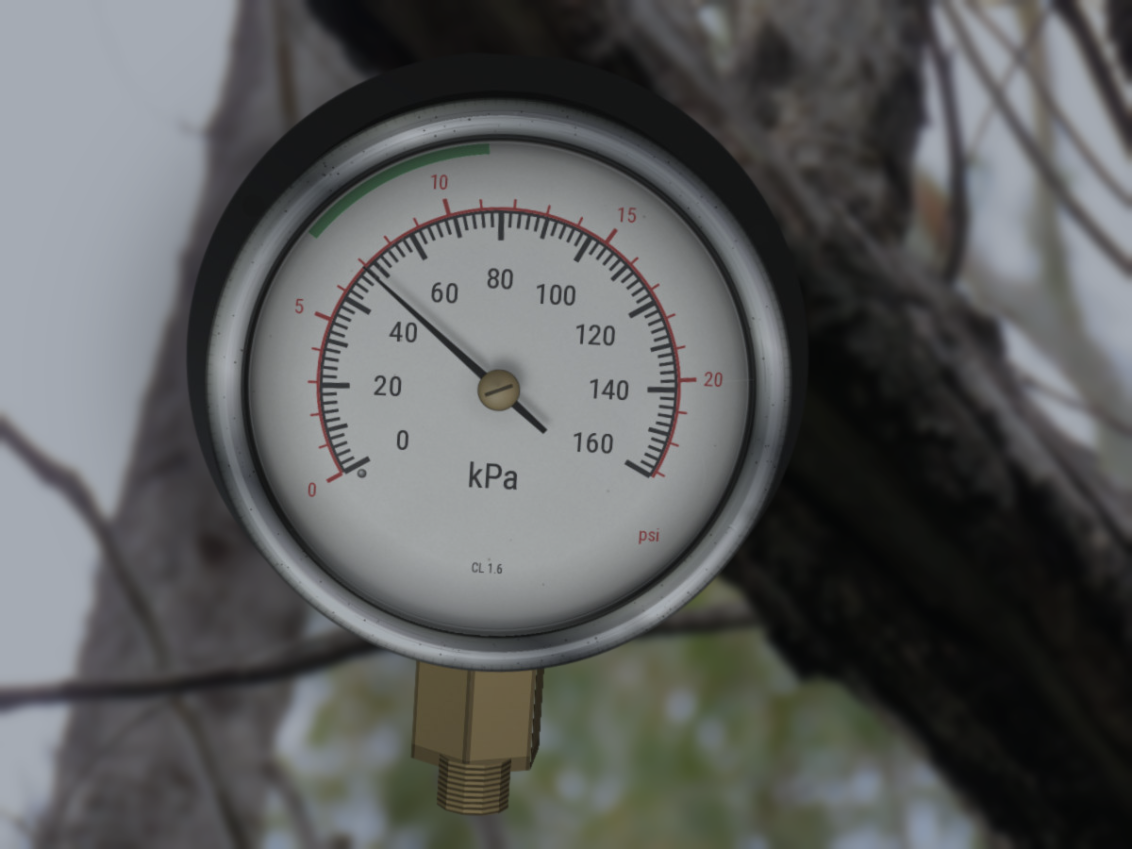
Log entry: kPa 48
